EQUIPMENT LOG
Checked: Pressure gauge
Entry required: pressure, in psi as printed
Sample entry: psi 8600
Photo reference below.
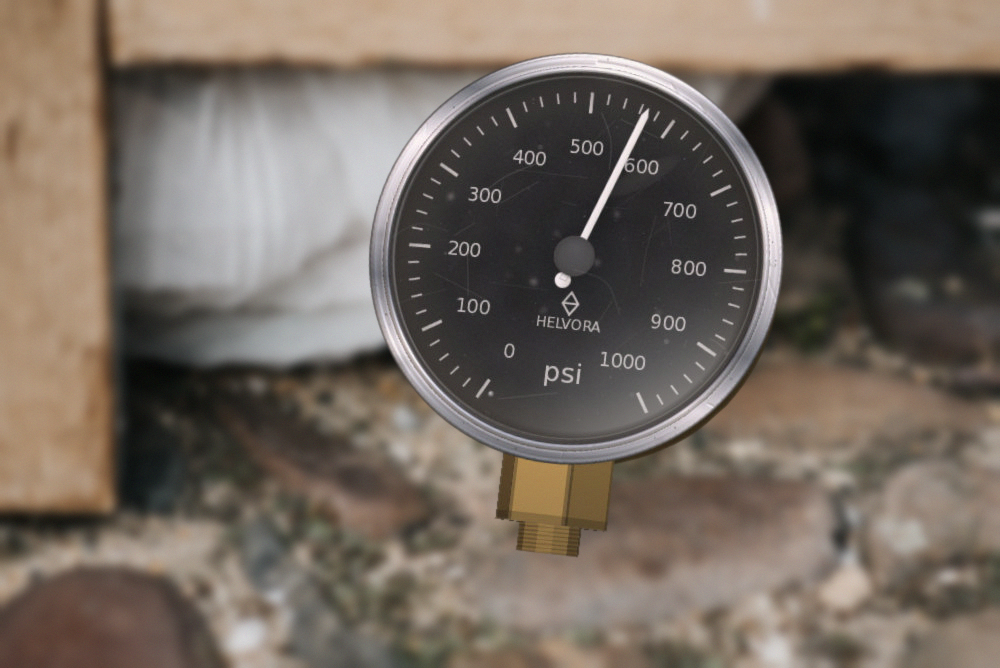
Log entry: psi 570
